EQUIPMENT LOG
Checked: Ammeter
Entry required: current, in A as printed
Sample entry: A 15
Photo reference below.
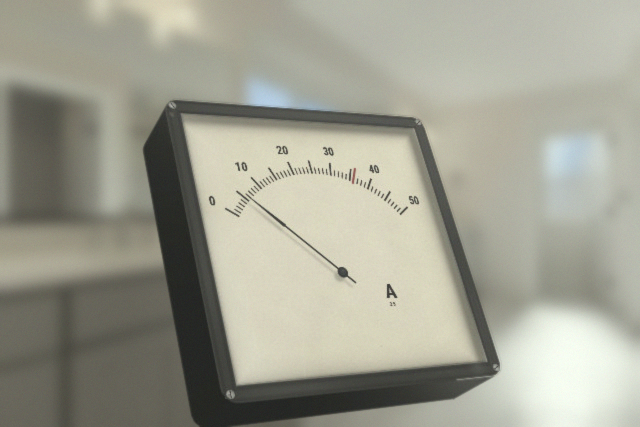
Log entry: A 5
